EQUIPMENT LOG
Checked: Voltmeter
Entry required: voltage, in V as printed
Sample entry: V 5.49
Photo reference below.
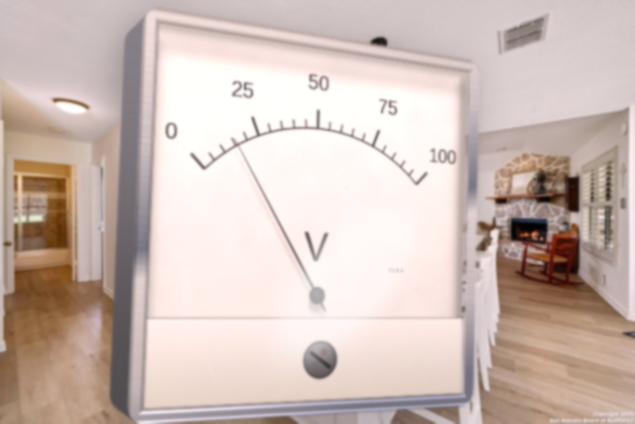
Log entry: V 15
